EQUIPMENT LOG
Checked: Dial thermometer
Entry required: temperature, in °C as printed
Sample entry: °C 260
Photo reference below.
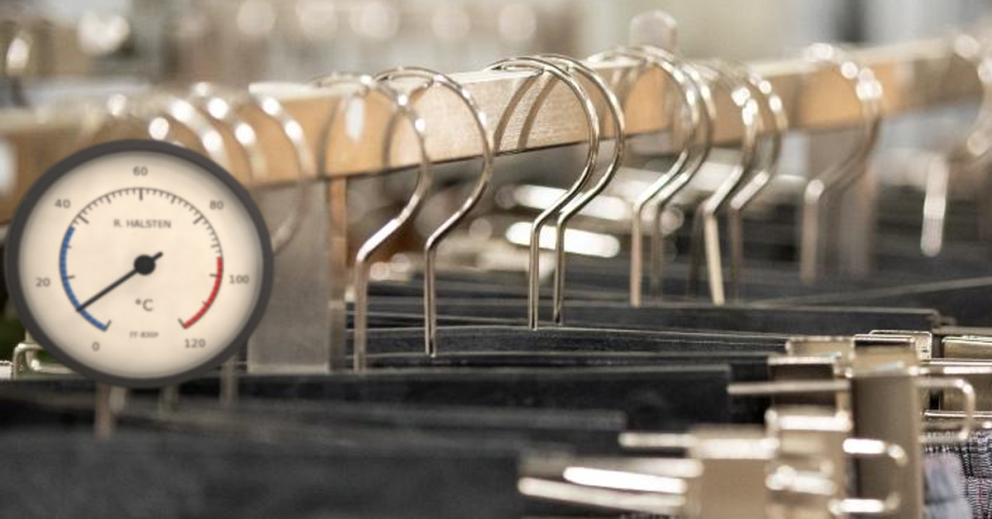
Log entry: °C 10
